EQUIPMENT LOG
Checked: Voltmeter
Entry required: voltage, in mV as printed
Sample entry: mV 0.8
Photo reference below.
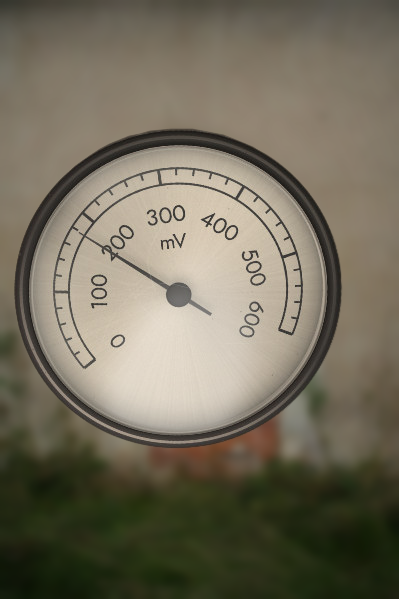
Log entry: mV 180
